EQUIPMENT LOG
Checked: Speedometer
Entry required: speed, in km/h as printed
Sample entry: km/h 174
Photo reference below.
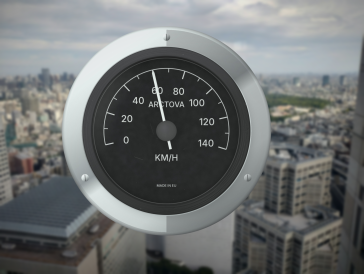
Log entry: km/h 60
